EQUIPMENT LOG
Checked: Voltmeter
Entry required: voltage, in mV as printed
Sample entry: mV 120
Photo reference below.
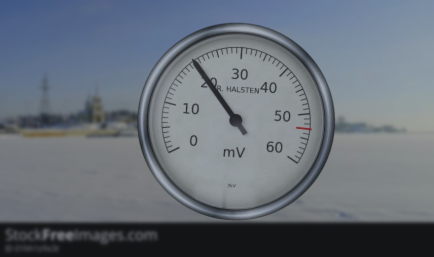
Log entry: mV 20
